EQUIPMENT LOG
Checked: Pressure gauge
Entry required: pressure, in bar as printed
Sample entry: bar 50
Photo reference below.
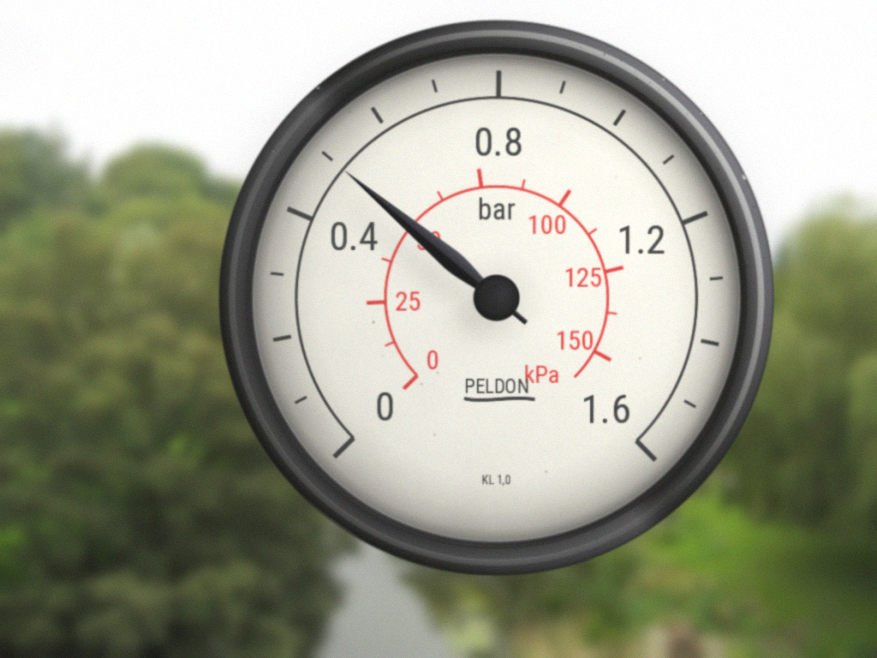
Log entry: bar 0.5
